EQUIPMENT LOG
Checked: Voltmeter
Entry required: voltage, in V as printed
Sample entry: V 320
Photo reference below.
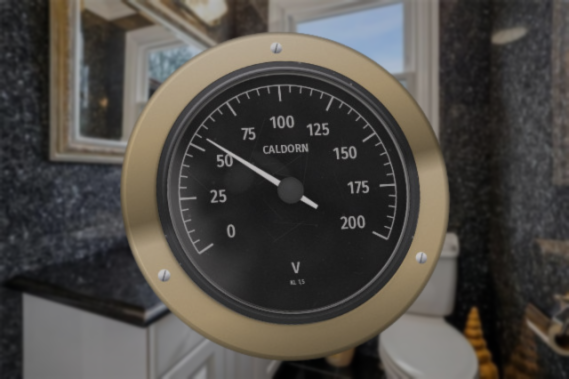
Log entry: V 55
